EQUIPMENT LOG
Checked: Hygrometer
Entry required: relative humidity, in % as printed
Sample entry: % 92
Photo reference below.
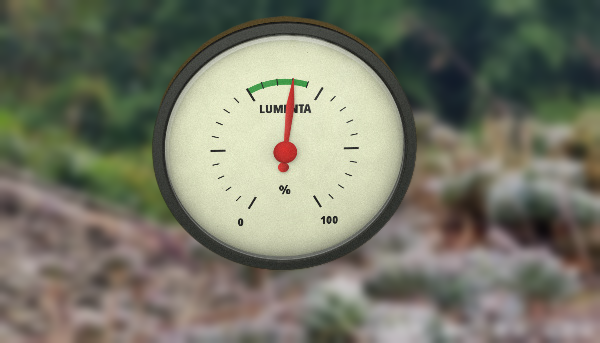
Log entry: % 52
